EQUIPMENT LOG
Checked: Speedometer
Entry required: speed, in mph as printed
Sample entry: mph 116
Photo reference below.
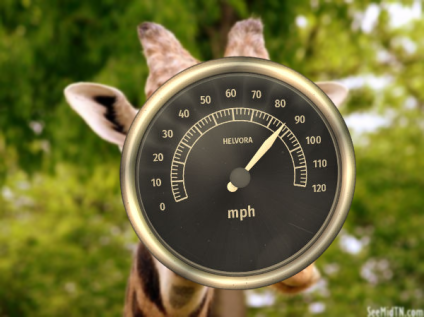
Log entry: mph 86
